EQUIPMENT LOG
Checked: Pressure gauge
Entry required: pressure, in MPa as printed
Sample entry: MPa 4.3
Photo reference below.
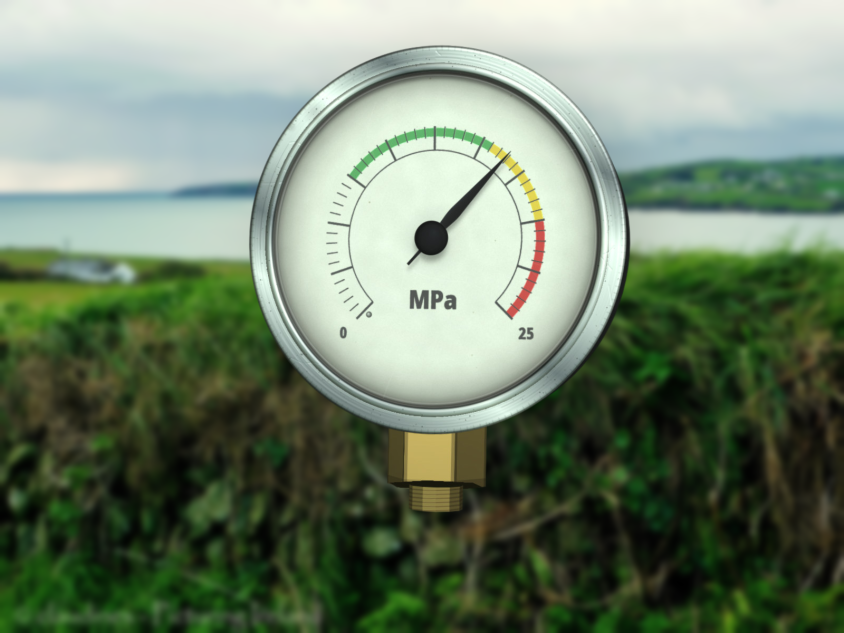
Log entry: MPa 16.5
